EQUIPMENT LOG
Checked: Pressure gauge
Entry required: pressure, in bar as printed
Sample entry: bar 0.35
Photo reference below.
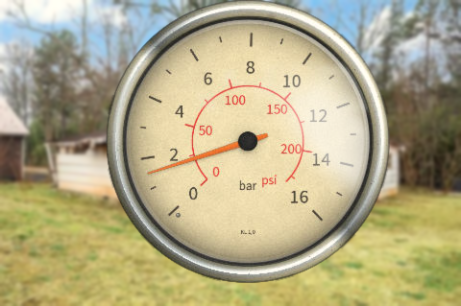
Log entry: bar 1.5
